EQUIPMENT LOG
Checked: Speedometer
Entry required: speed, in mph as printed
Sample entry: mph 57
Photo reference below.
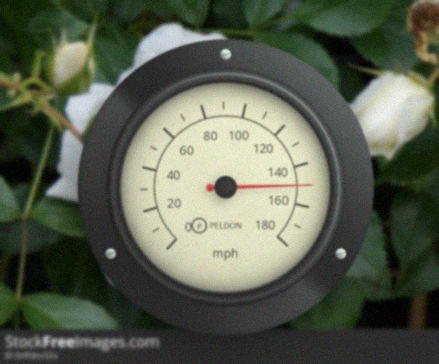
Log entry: mph 150
